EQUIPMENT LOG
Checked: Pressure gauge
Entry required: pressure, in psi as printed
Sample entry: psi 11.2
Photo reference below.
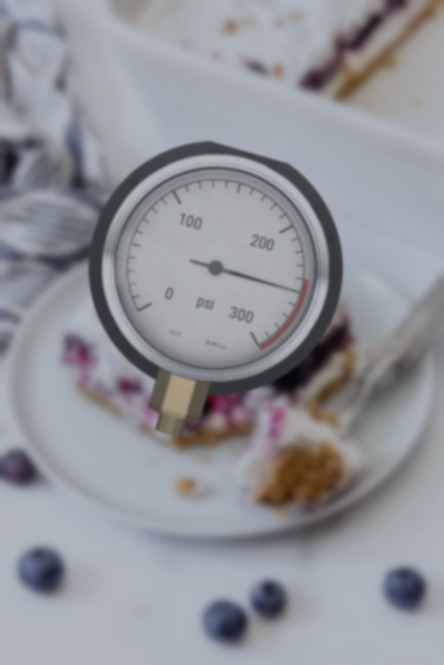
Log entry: psi 250
